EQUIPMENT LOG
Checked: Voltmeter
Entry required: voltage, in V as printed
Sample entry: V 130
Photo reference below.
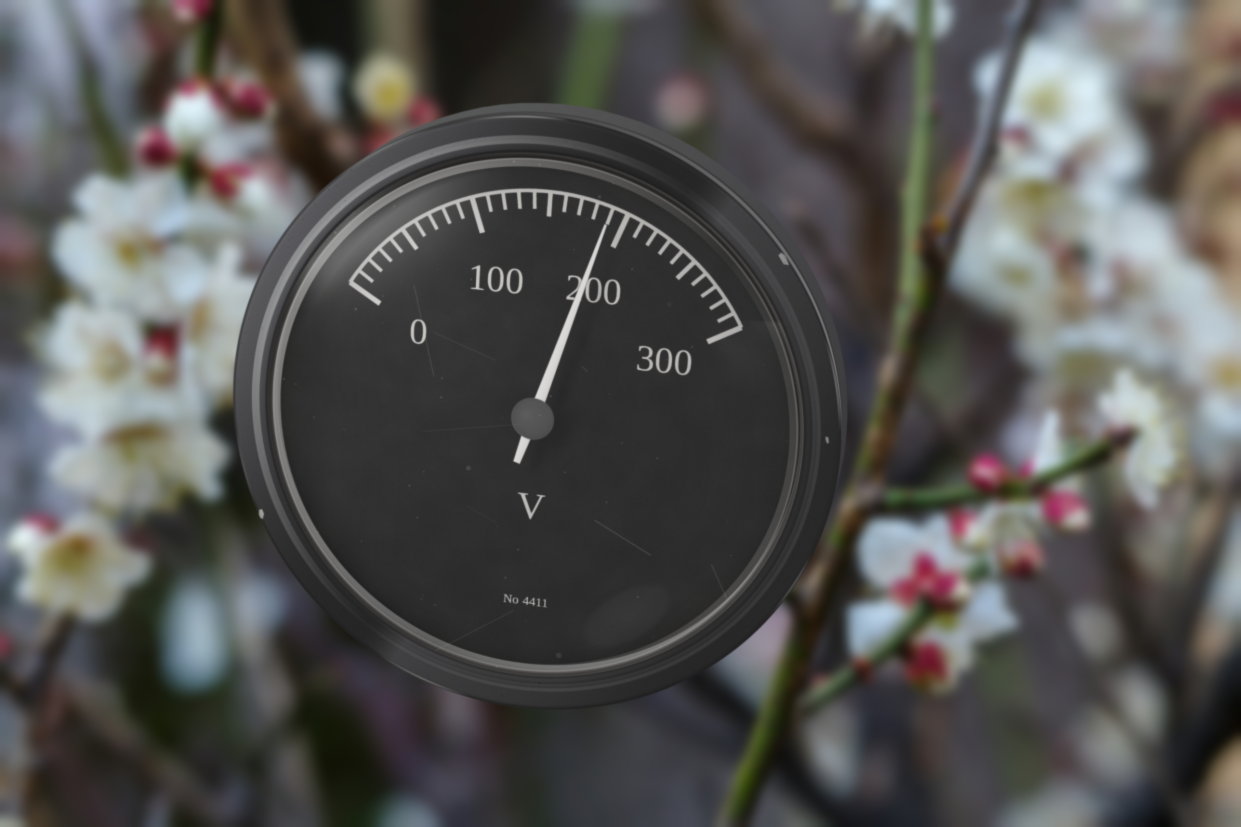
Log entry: V 190
